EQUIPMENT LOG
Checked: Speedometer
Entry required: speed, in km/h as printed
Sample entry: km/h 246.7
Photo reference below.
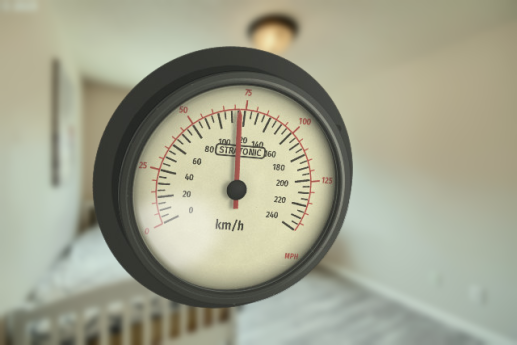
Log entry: km/h 115
